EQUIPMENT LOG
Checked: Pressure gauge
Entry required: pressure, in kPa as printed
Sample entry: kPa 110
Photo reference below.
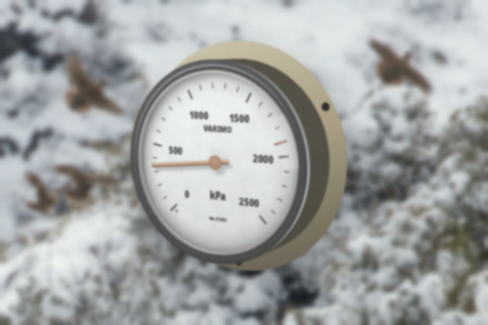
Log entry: kPa 350
